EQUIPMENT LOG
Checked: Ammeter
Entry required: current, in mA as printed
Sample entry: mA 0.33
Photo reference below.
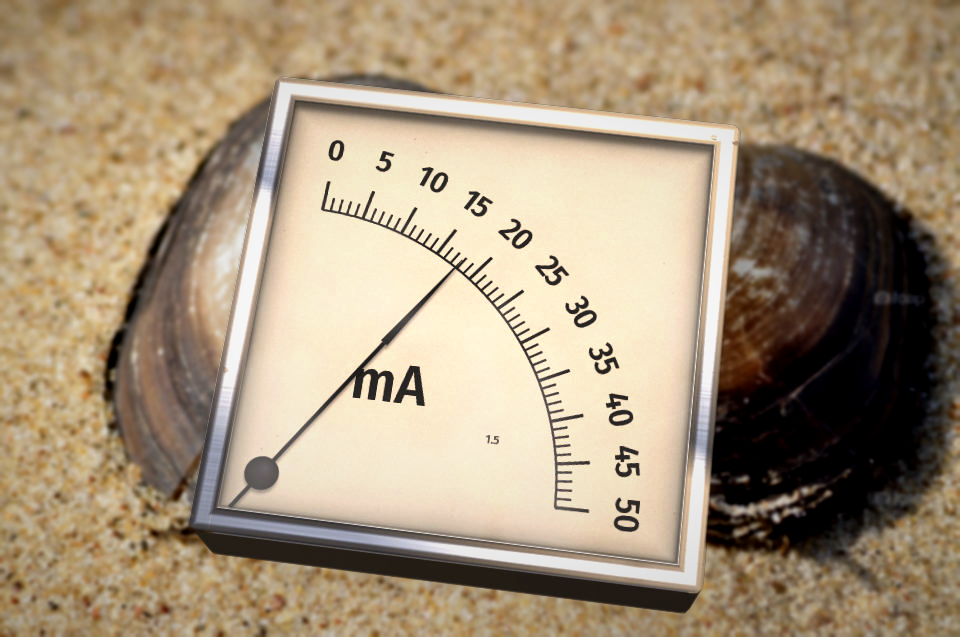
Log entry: mA 18
